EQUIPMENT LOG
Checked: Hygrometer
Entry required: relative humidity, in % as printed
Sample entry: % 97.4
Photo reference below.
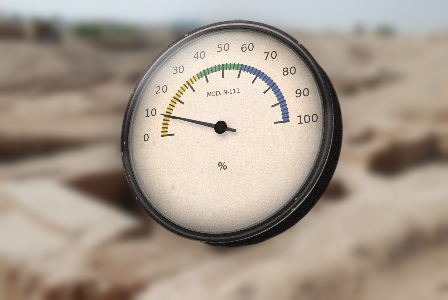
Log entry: % 10
